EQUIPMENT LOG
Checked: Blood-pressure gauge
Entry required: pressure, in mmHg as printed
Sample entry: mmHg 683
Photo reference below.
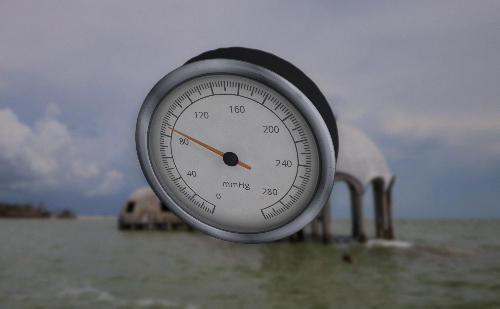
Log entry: mmHg 90
